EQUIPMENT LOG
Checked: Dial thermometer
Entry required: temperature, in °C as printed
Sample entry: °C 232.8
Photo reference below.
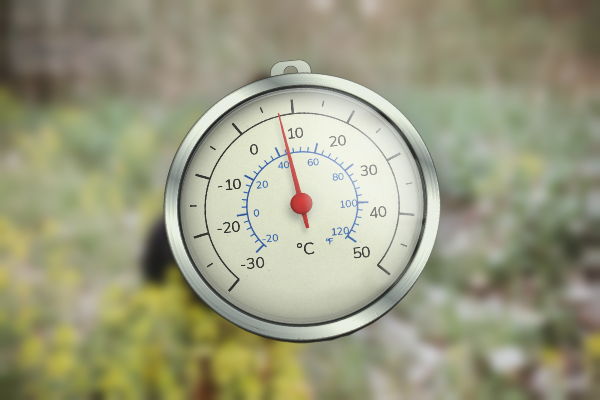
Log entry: °C 7.5
